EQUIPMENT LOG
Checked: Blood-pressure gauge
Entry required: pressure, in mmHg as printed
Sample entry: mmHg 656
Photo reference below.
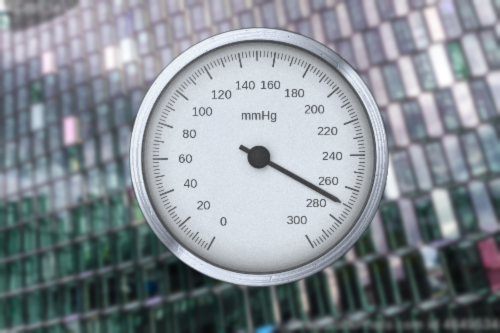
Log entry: mmHg 270
